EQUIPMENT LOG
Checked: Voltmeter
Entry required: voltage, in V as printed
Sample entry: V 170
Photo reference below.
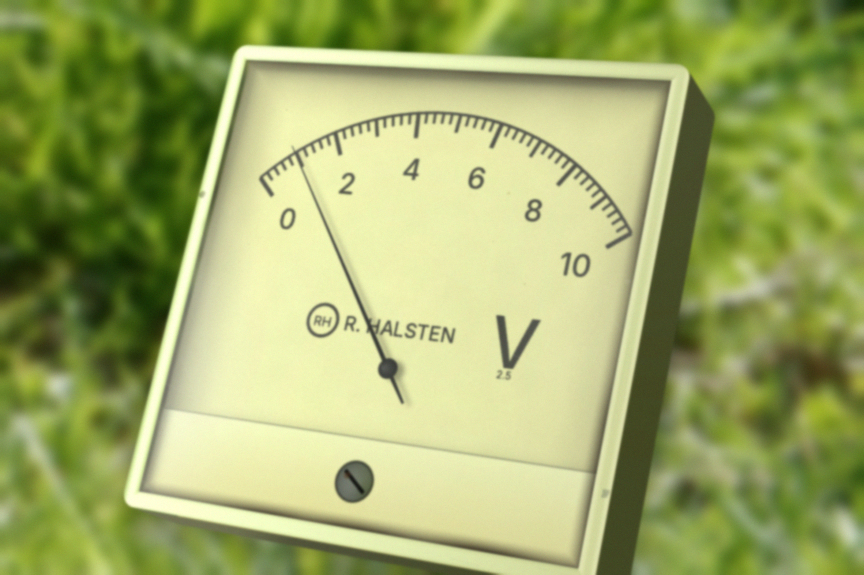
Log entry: V 1
